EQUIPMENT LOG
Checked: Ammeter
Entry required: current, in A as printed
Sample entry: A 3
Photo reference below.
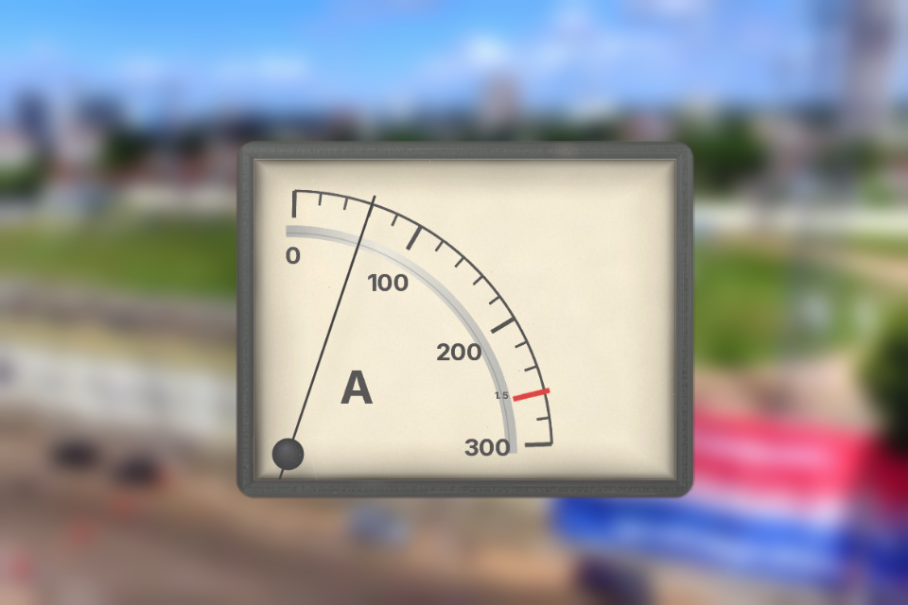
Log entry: A 60
